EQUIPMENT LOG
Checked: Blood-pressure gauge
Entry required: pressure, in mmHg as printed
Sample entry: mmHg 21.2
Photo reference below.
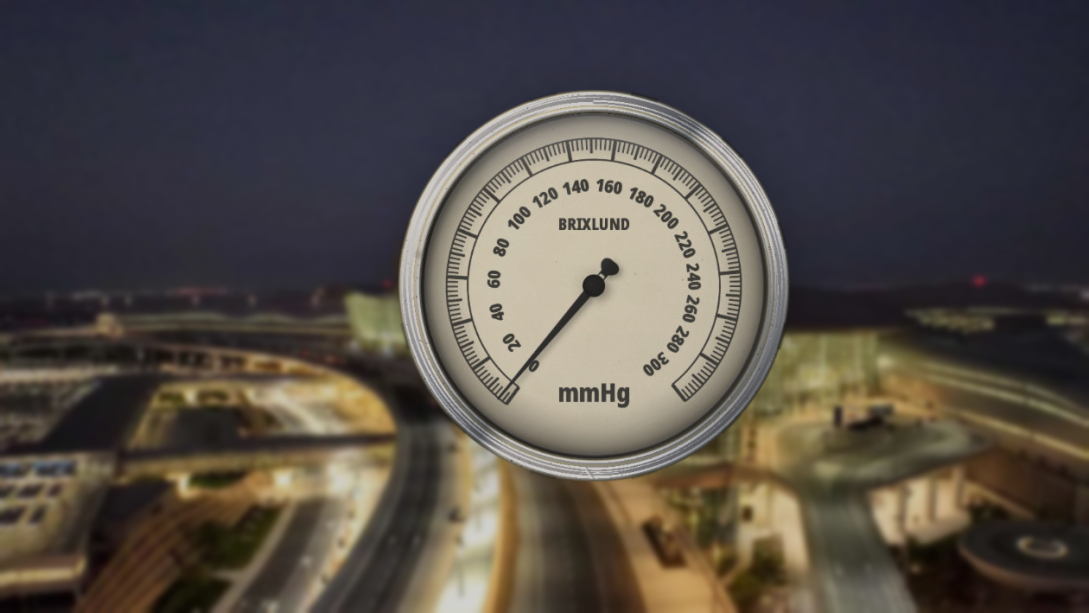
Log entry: mmHg 4
